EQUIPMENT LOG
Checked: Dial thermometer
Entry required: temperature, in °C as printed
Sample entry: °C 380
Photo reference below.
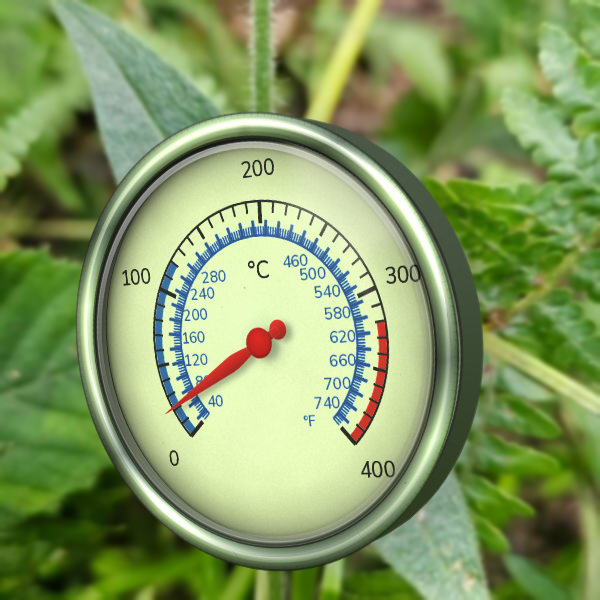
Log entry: °C 20
